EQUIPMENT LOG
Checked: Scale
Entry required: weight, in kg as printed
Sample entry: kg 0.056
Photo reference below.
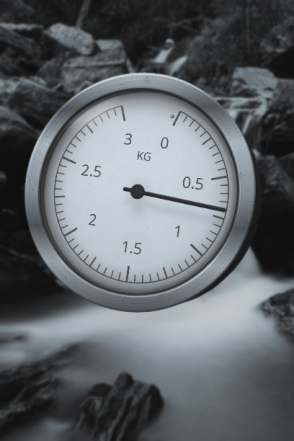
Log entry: kg 0.7
